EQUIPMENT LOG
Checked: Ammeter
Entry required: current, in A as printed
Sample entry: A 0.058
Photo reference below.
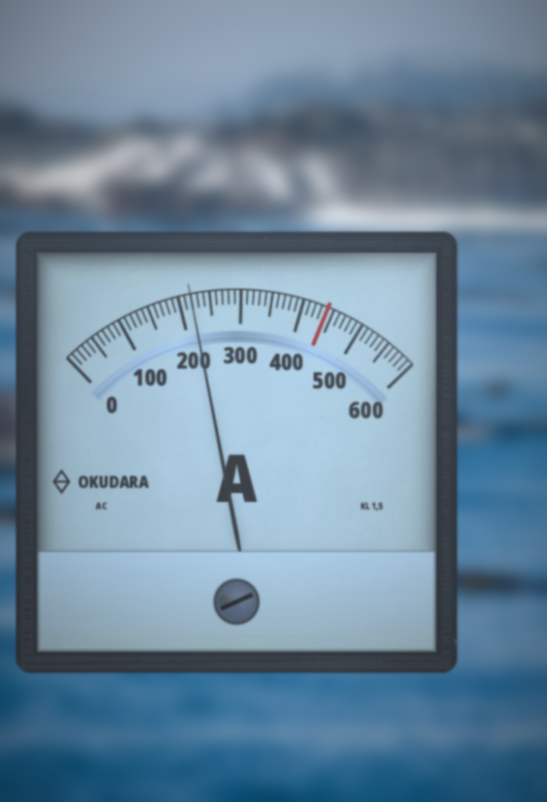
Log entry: A 220
